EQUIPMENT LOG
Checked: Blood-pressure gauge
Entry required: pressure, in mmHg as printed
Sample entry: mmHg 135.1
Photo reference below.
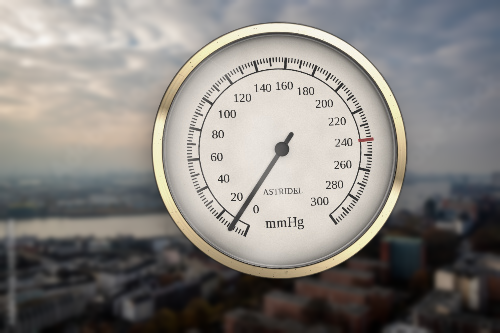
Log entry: mmHg 10
